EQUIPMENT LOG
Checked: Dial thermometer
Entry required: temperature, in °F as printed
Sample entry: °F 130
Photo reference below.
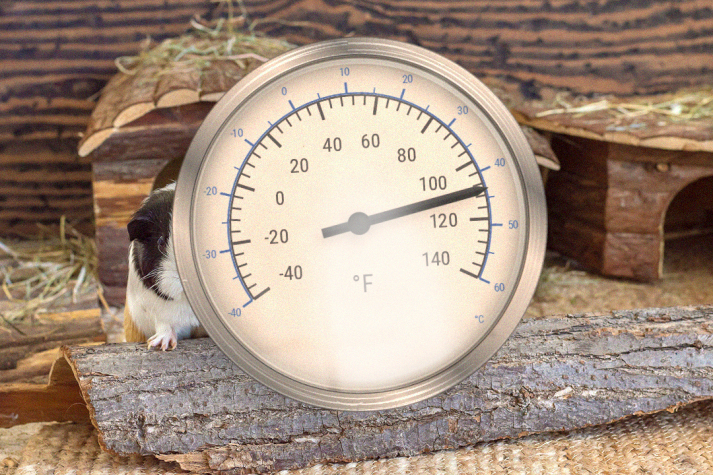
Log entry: °F 110
